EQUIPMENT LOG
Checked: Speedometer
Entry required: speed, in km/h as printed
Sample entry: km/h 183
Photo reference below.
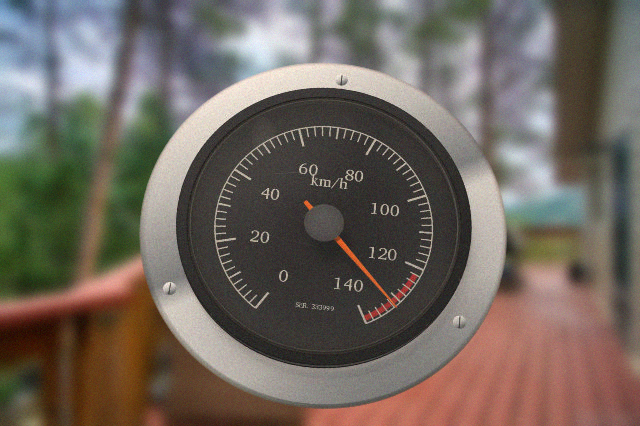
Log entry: km/h 132
